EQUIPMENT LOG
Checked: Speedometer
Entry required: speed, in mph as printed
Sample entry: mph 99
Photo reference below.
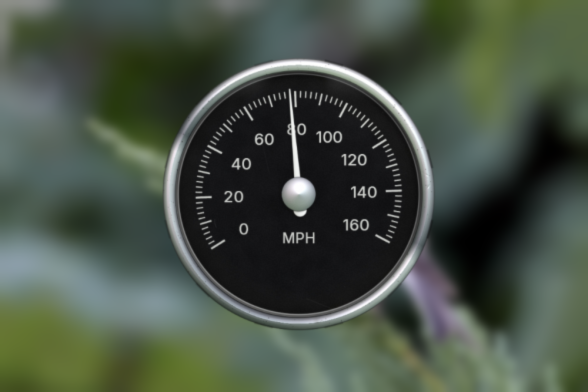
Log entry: mph 78
